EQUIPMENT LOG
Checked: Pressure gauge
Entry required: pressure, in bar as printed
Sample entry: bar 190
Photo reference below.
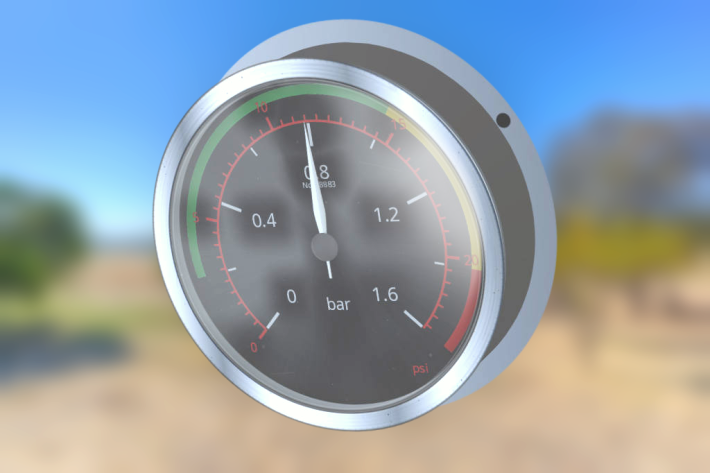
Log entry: bar 0.8
